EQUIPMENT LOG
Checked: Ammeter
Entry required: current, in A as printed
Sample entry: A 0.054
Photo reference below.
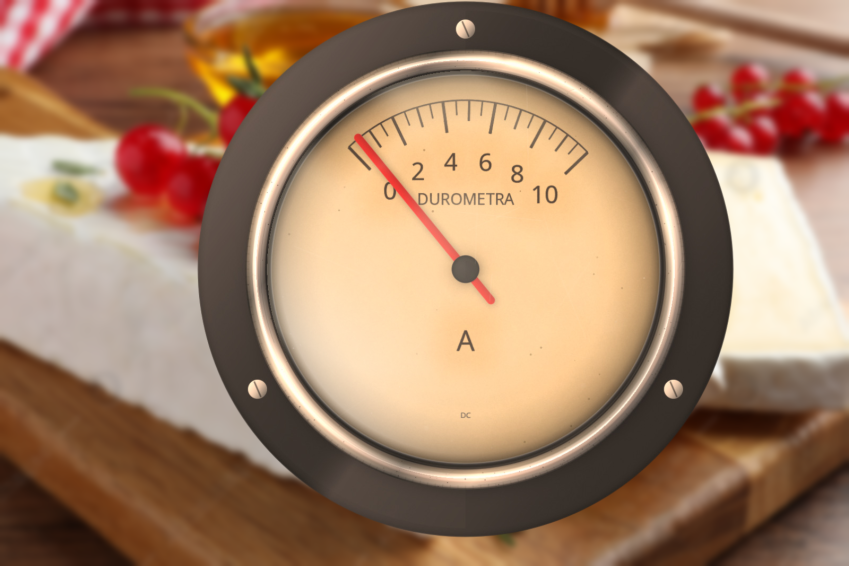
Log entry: A 0.5
